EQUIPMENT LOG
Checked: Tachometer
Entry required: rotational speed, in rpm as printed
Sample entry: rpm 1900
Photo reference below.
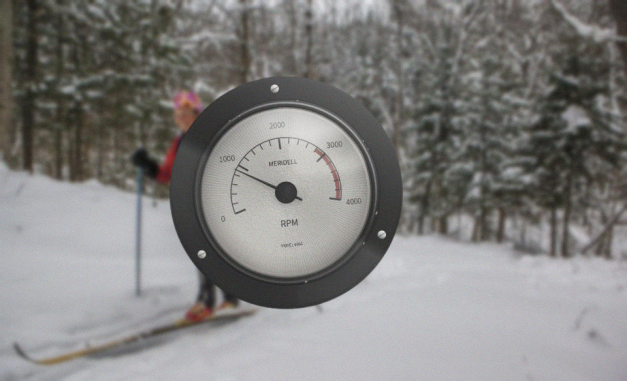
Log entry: rpm 900
